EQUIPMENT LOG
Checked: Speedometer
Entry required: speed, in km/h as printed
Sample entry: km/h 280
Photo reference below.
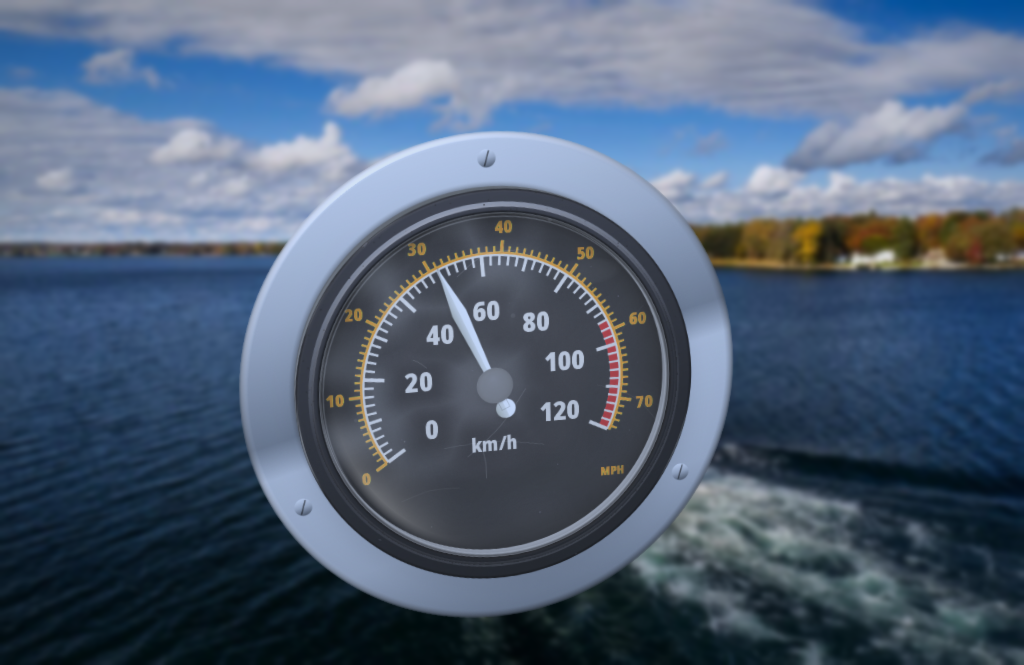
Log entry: km/h 50
